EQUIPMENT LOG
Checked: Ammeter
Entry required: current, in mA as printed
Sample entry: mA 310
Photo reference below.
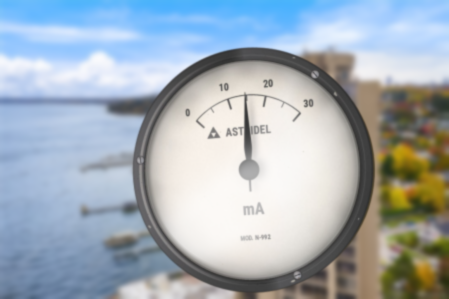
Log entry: mA 15
